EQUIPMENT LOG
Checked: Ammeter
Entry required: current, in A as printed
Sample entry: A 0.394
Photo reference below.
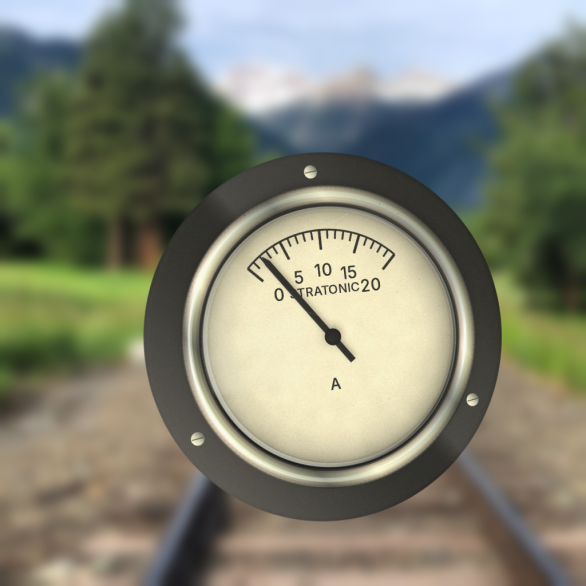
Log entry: A 2
